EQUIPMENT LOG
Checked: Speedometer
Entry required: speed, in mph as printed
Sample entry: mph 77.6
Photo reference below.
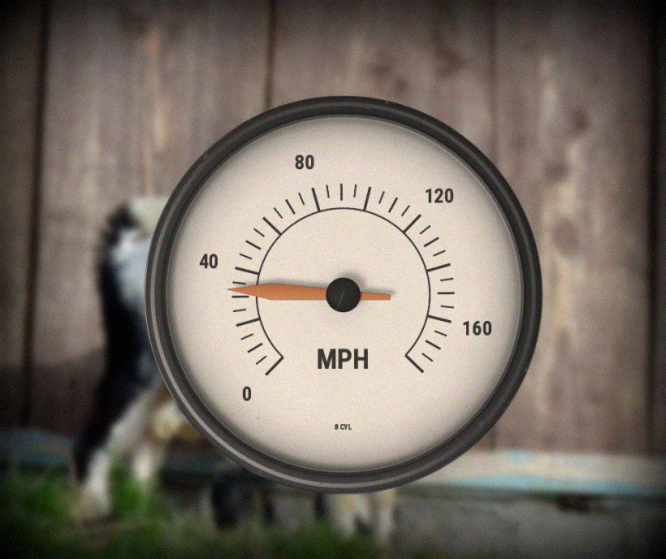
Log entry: mph 32.5
